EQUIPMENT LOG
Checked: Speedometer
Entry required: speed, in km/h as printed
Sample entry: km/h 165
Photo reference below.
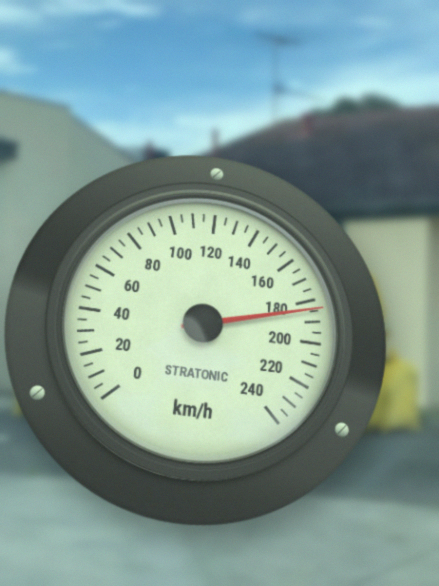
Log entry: km/h 185
